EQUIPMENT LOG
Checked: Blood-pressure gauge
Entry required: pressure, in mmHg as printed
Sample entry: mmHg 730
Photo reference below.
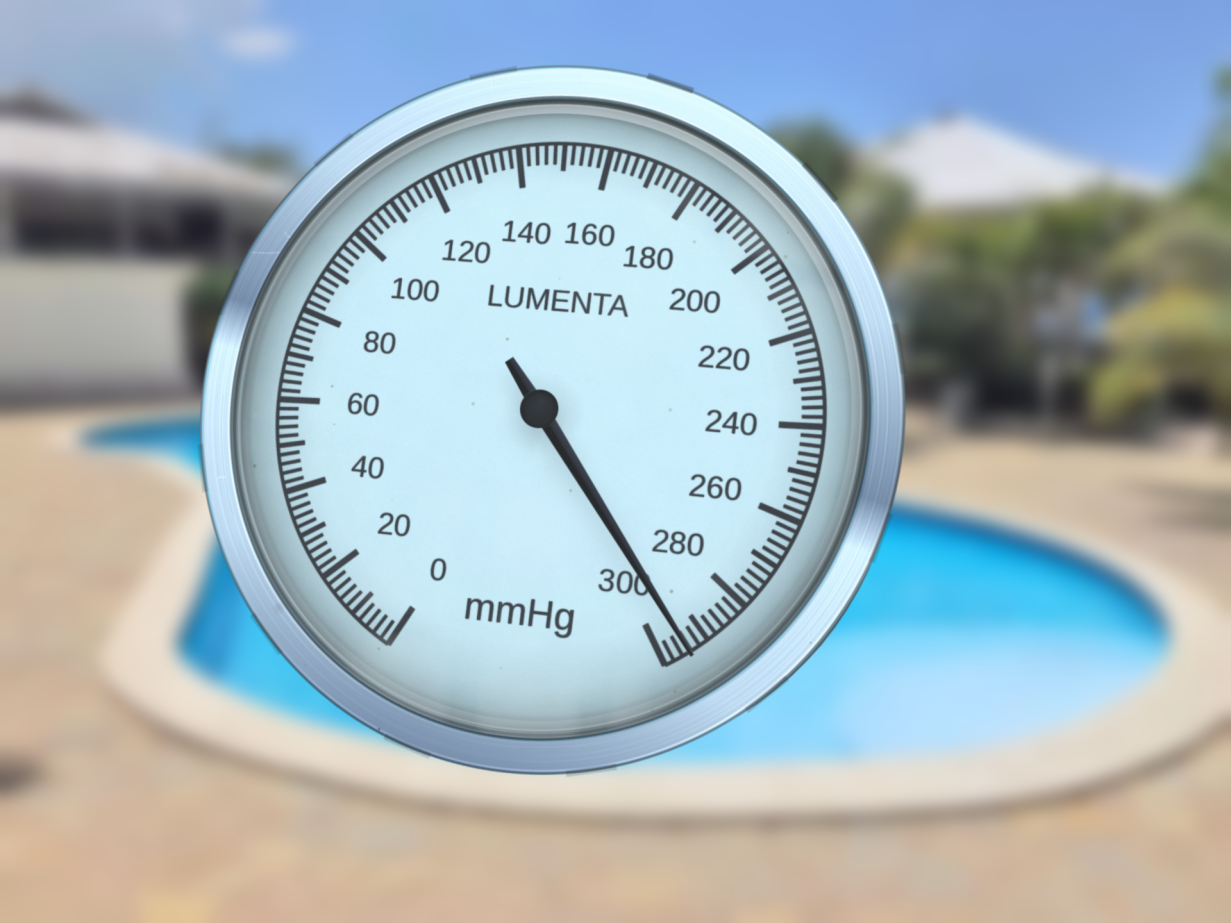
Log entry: mmHg 294
